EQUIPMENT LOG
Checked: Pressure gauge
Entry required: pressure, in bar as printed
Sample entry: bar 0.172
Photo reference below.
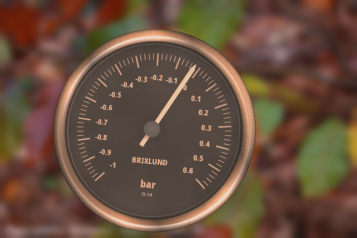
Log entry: bar -0.02
